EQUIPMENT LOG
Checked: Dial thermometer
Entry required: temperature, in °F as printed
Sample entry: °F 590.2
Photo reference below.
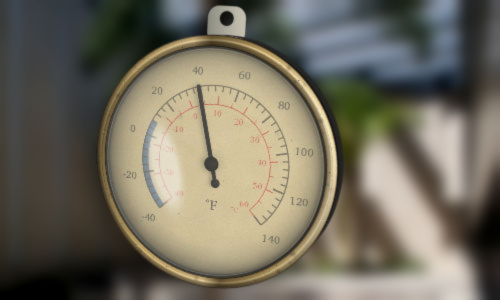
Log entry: °F 40
